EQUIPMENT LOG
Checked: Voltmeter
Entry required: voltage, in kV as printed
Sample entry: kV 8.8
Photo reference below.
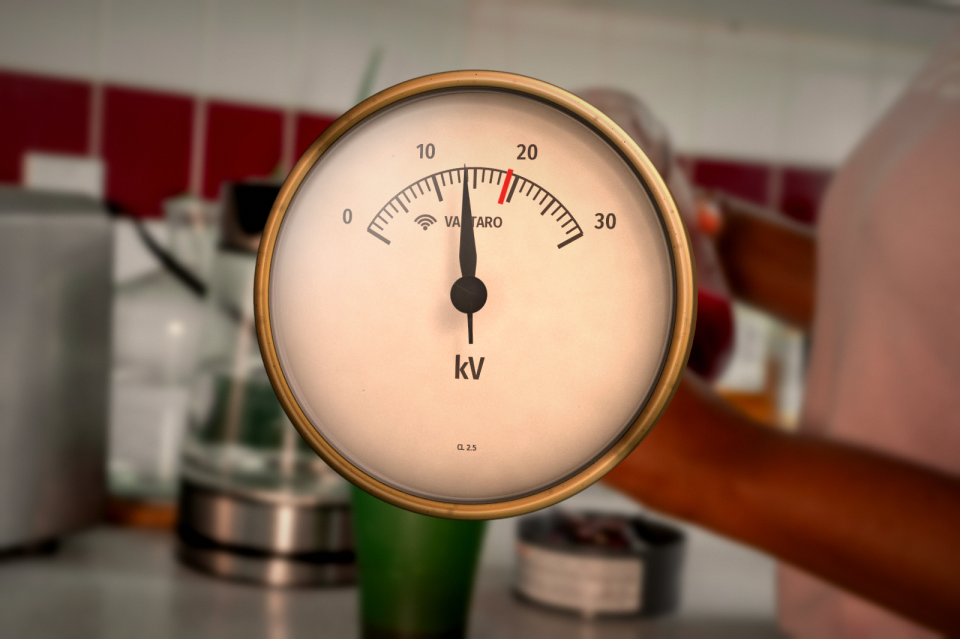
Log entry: kV 14
